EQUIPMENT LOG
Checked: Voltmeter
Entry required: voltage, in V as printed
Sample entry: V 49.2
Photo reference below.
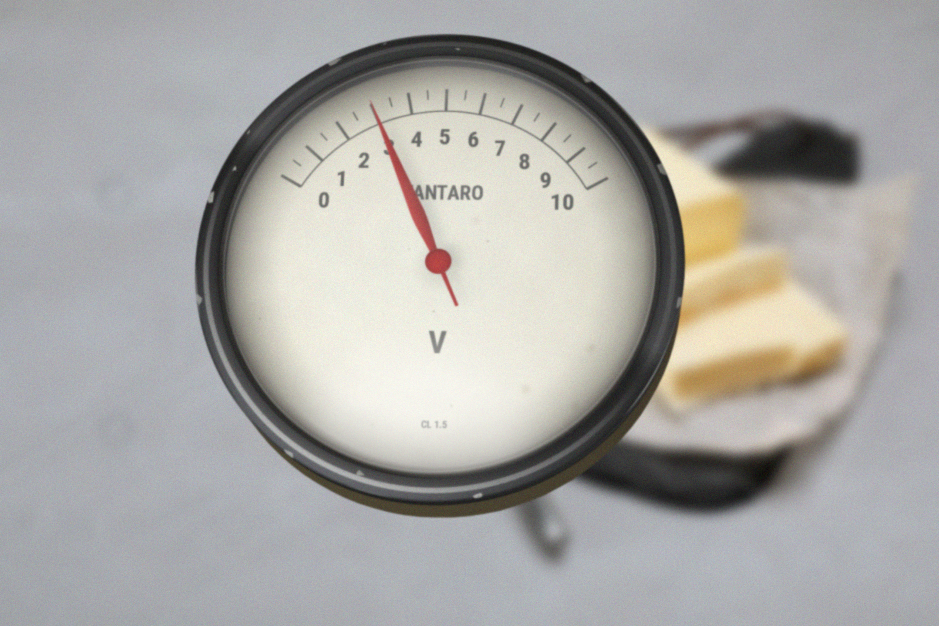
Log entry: V 3
